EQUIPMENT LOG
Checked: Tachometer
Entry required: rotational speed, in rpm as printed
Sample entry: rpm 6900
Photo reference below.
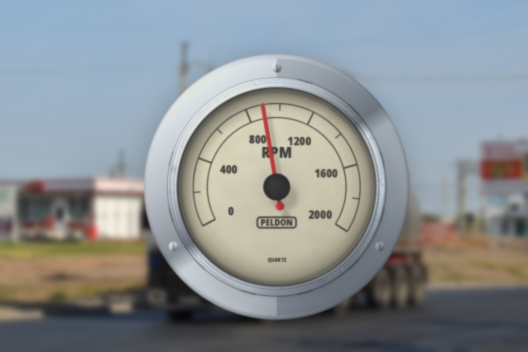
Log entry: rpm 900
